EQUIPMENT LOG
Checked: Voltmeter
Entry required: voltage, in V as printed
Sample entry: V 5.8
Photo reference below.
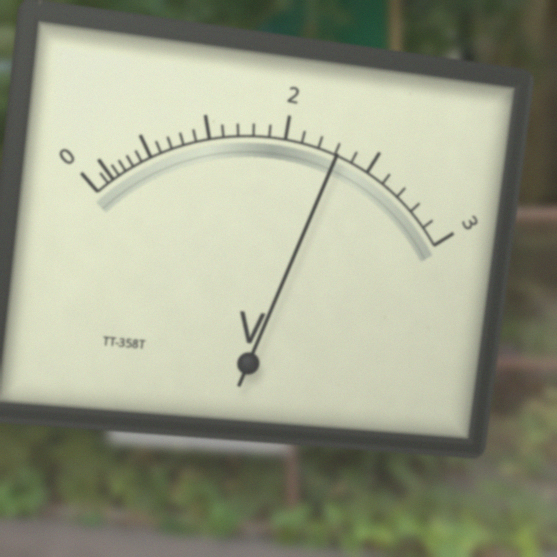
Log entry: V 2.3
